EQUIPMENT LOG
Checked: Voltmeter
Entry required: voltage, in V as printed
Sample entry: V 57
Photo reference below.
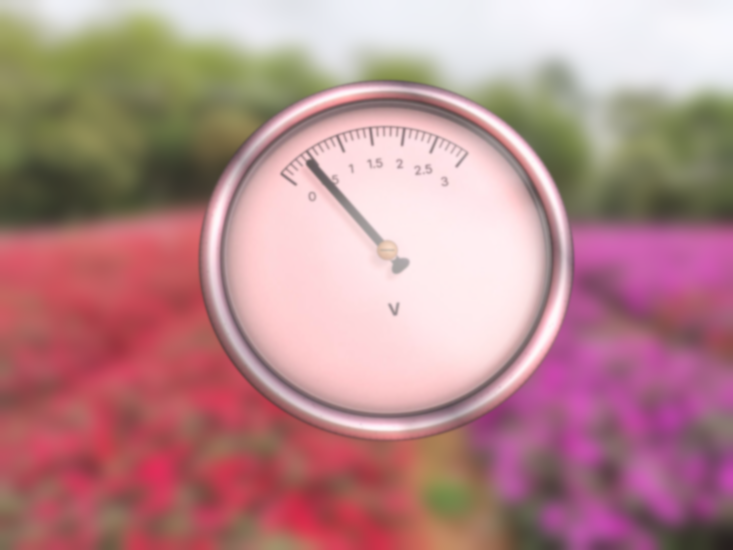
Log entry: V 0.4
